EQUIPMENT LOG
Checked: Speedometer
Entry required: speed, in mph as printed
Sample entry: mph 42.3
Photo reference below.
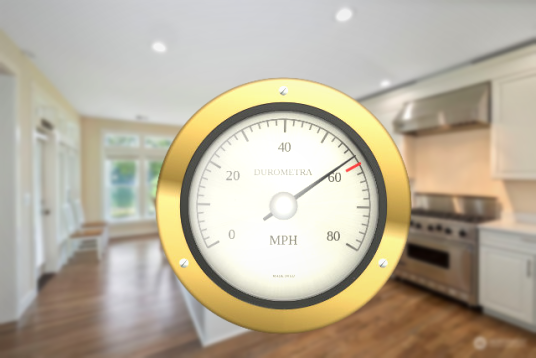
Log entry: mph 58
